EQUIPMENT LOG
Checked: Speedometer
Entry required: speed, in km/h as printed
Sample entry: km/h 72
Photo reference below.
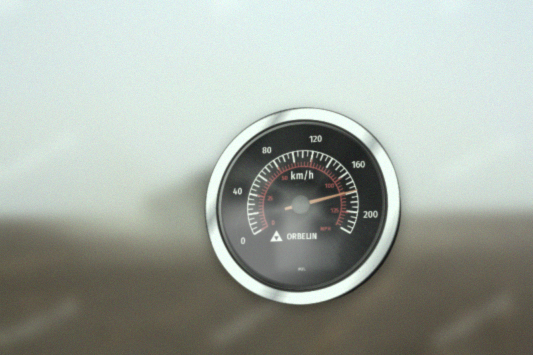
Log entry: km/h 180
